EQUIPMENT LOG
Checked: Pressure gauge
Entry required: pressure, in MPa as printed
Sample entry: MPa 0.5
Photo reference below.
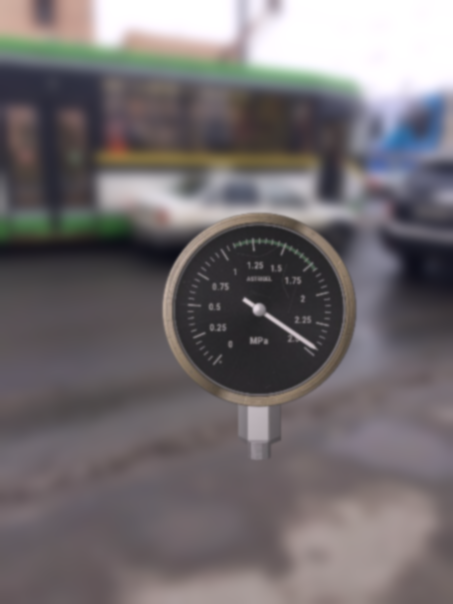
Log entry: MPa 2.45
